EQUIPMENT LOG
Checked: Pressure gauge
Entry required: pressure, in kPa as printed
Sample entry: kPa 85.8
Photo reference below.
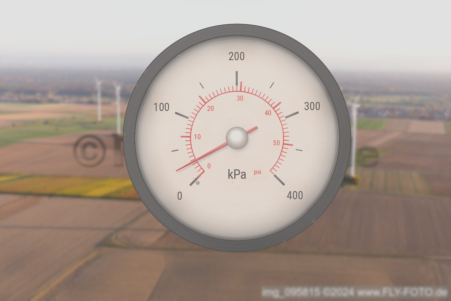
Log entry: kPa 25
